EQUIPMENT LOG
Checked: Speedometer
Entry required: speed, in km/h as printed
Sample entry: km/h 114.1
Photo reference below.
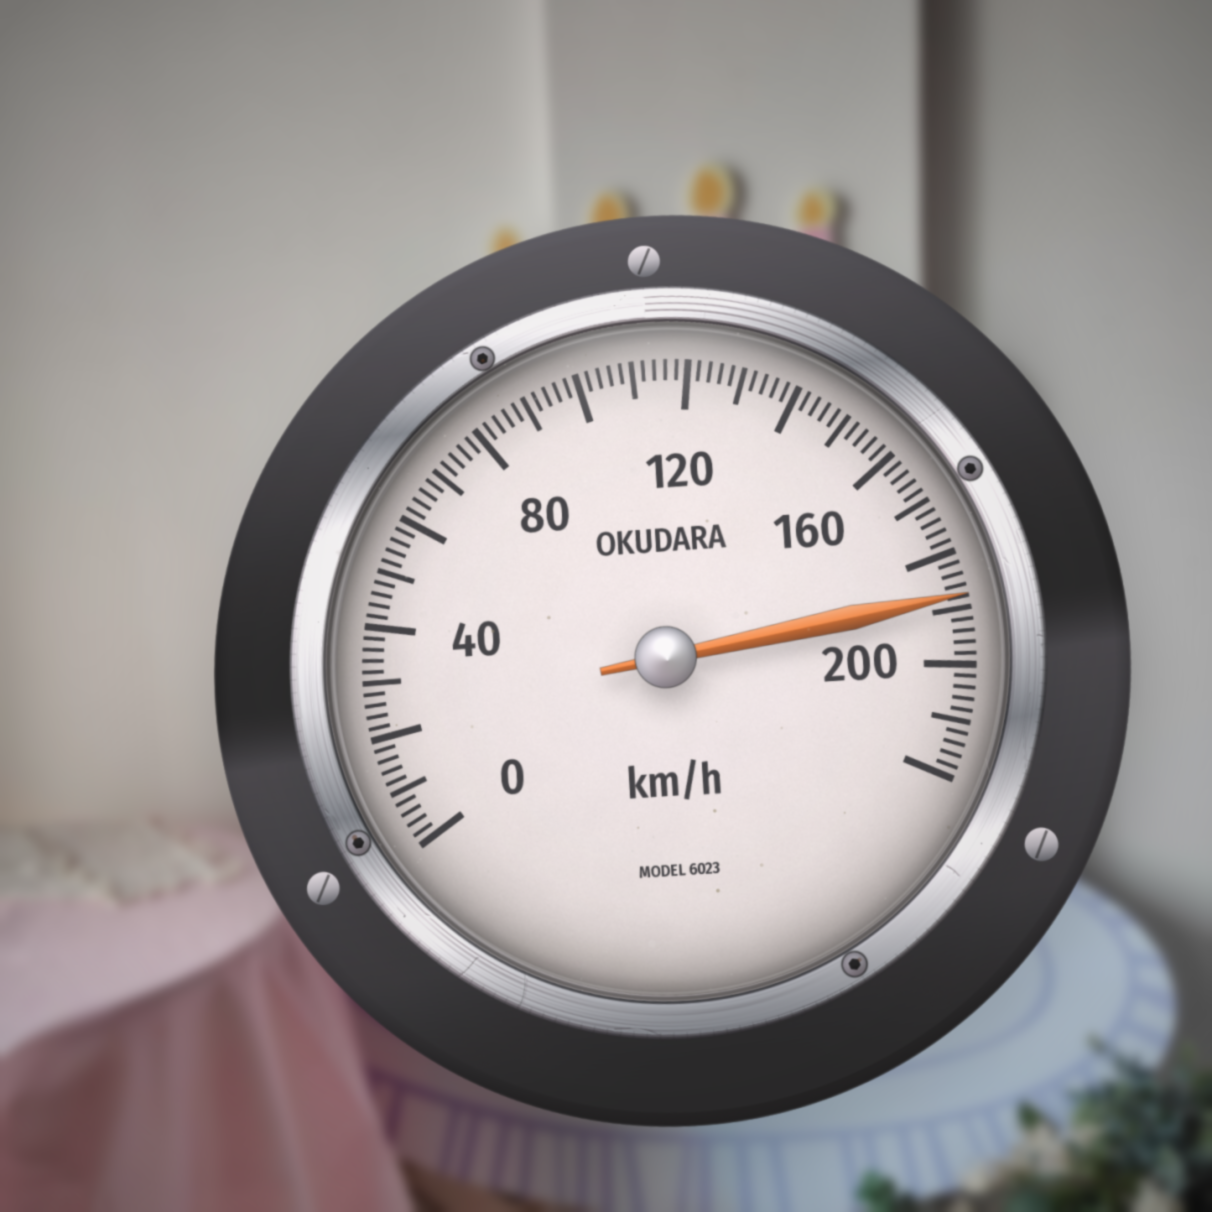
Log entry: km/h 188
